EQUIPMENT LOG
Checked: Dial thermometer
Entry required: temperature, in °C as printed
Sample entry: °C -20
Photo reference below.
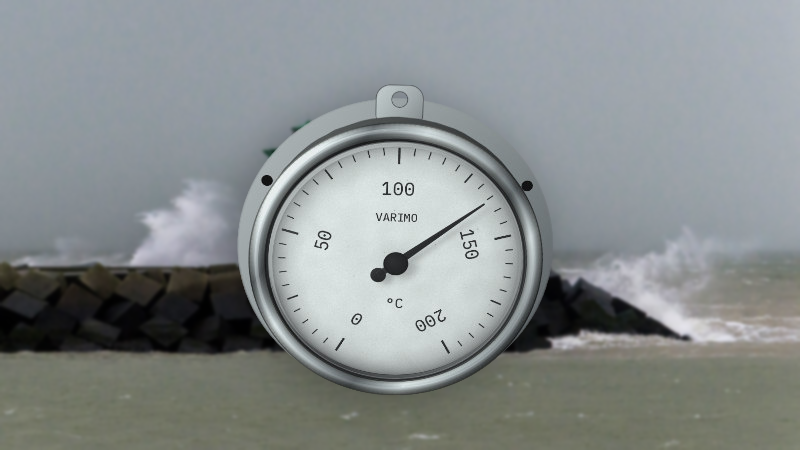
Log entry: °C 135
